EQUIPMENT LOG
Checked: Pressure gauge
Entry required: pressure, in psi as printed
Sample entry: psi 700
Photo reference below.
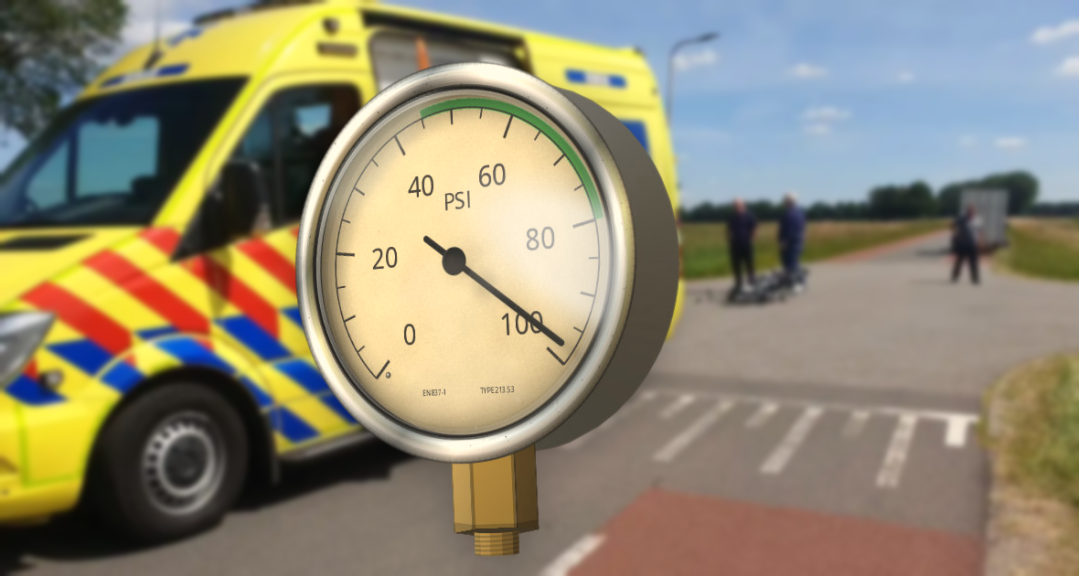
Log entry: psi 97.5
